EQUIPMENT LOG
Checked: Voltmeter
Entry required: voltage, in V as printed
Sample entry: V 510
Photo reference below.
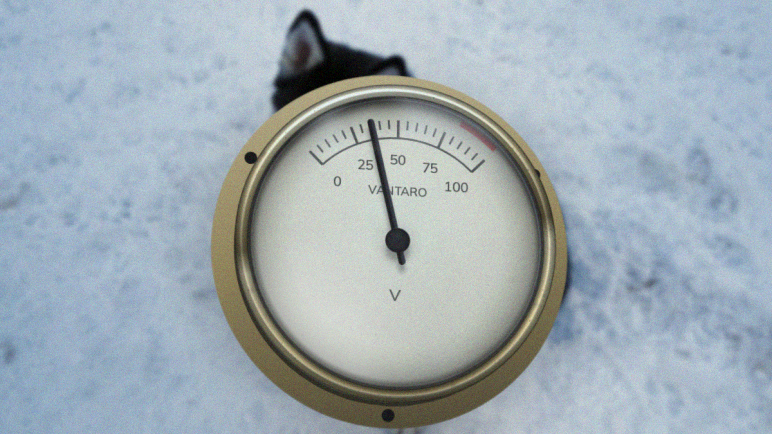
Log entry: V 35
